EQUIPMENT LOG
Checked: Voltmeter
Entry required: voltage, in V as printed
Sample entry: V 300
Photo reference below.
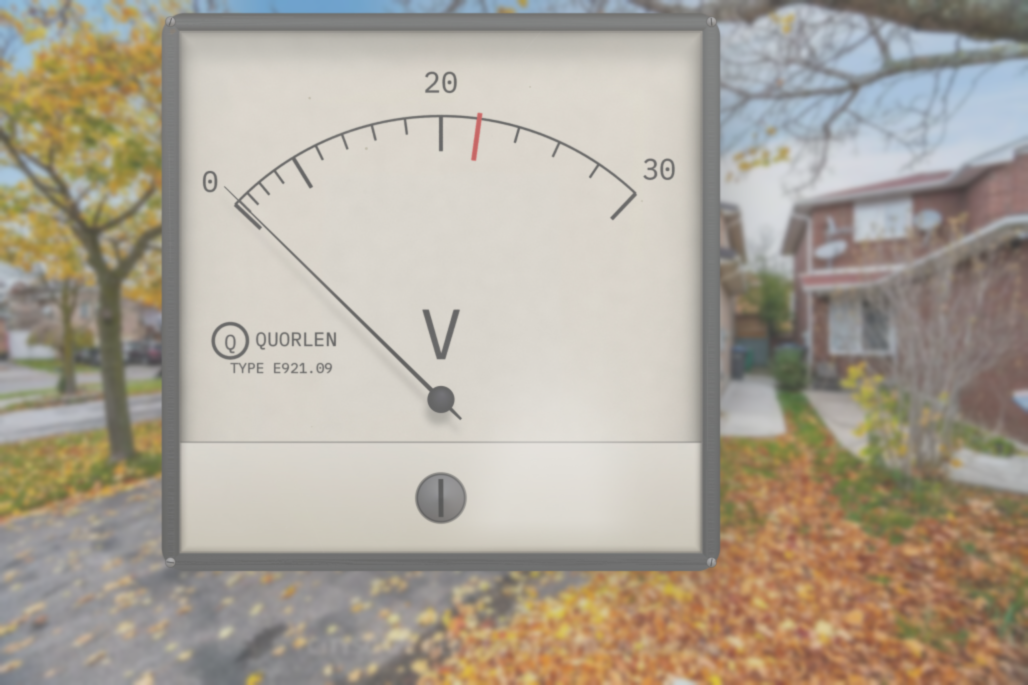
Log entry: V 2
